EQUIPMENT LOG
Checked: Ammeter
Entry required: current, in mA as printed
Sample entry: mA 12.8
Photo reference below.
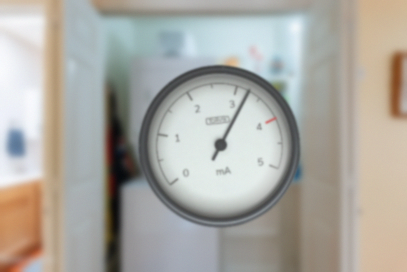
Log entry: mA 3.25
